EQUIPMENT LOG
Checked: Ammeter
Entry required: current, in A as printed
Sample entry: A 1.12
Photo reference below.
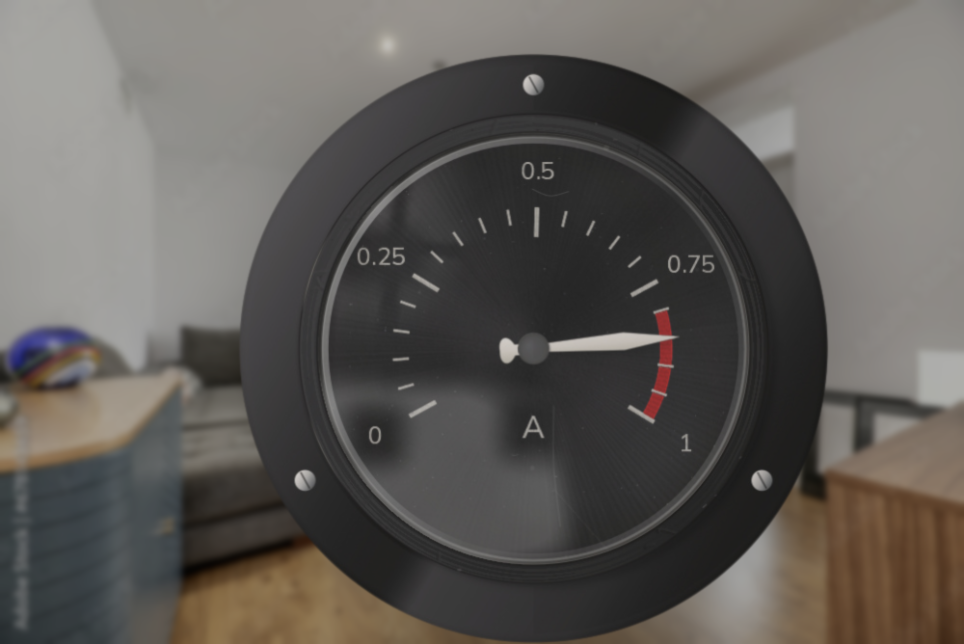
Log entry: A 0.85
